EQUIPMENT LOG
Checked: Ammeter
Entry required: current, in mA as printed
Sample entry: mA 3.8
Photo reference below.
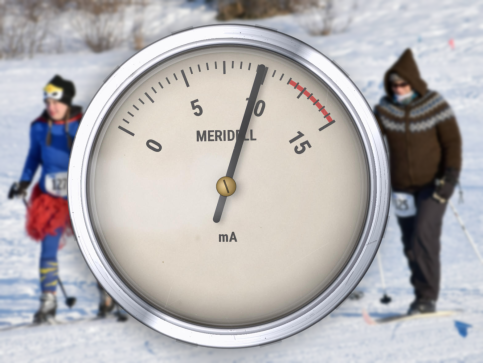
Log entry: mA 9.75
